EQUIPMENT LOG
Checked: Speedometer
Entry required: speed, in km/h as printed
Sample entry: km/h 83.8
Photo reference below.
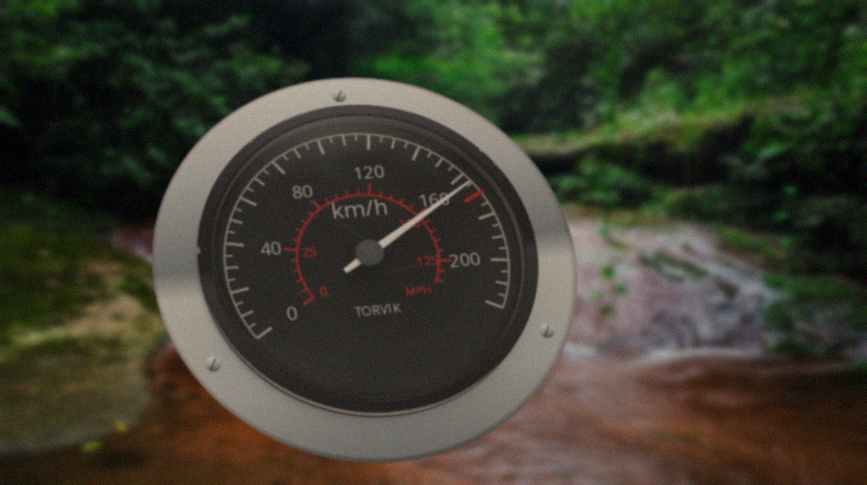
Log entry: km/h 165
